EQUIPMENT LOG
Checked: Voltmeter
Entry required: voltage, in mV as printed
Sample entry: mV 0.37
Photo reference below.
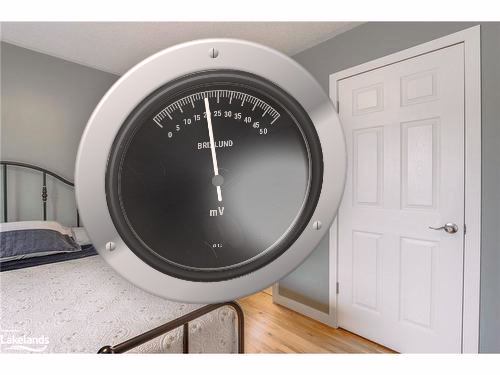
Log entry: mV 20
